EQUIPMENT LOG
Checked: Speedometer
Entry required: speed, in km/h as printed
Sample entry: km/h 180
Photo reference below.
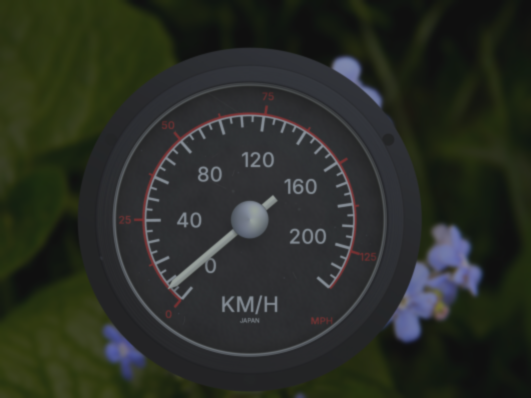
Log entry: km/h 7.5
